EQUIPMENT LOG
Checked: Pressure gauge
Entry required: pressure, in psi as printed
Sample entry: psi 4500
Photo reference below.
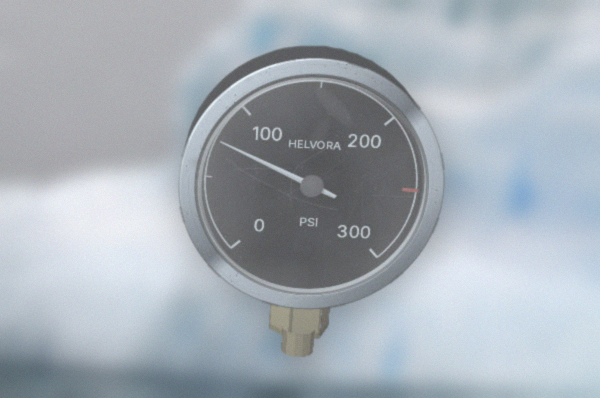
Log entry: psi 75
